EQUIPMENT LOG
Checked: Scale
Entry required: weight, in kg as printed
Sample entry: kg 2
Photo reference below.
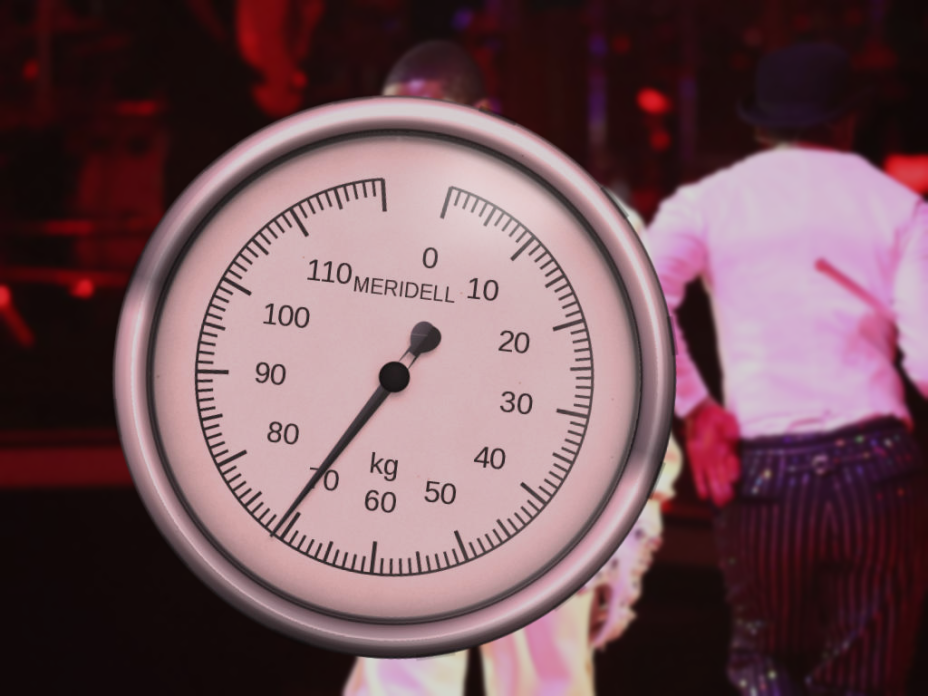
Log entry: kg 71
